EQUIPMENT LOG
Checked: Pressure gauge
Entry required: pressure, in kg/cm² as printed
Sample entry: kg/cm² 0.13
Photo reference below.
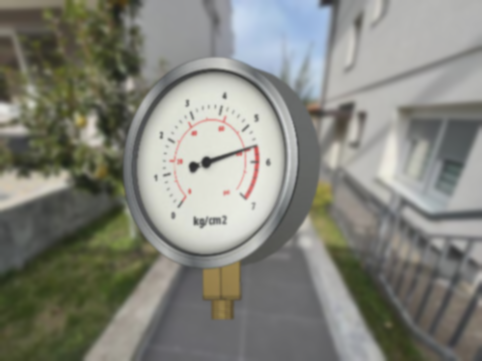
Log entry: kg/cm² 5.6
